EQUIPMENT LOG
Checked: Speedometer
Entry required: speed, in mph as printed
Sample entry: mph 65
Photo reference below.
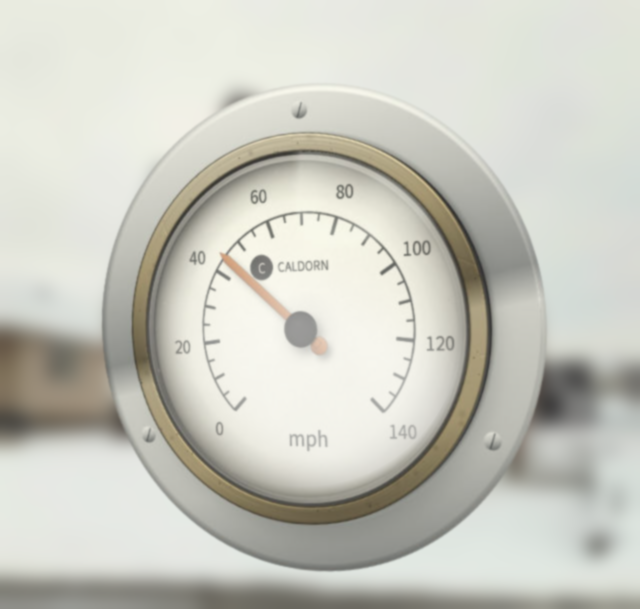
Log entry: mph 45
